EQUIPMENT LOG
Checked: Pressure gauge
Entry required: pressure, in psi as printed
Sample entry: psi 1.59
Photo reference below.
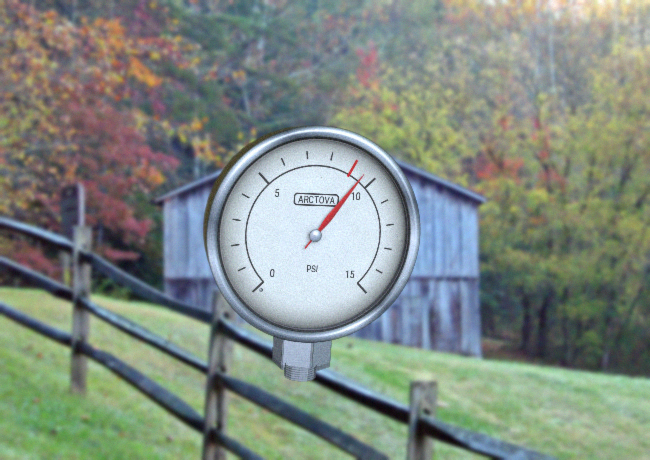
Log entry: psi 9.5
